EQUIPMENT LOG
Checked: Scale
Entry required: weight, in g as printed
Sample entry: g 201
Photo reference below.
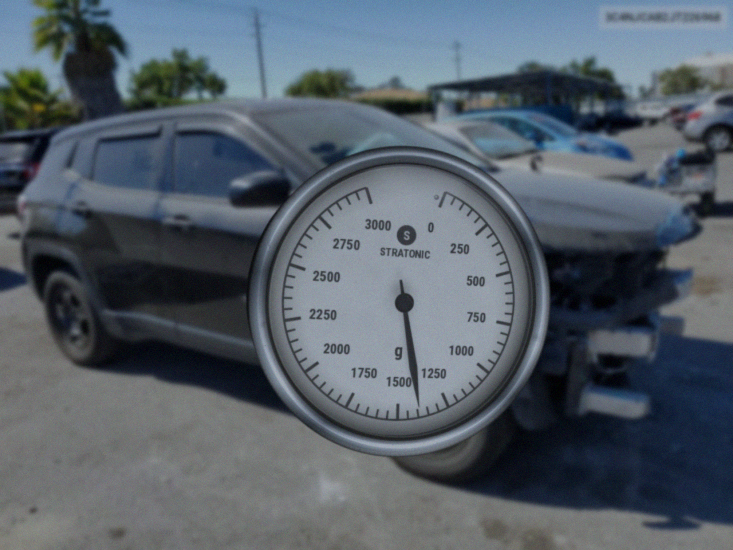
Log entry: g 1400
